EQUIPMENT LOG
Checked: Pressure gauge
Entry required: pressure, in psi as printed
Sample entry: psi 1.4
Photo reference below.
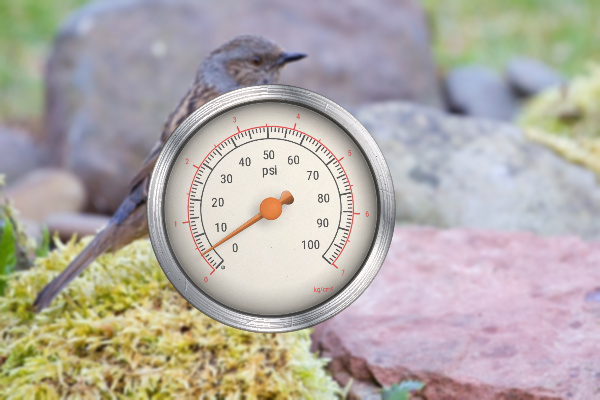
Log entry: psi 5
